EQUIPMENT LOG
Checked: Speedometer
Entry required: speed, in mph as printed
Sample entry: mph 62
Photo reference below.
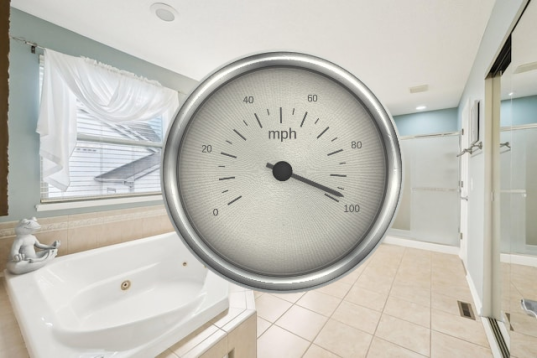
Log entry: mph 97.5
